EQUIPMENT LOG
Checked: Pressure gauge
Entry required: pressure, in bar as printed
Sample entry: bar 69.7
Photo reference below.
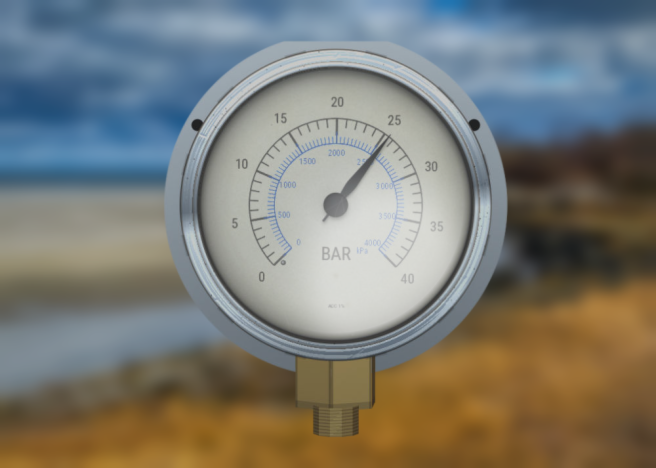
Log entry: bar 25.5
